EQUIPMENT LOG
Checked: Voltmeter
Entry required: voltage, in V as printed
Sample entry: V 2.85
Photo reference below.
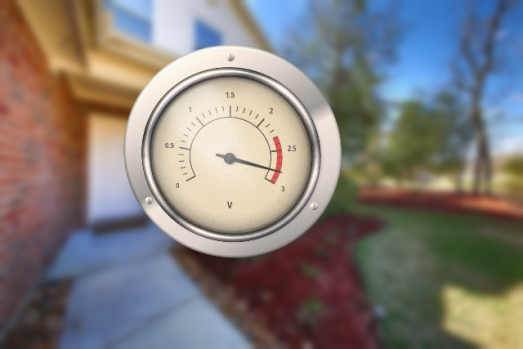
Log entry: V 2.8
